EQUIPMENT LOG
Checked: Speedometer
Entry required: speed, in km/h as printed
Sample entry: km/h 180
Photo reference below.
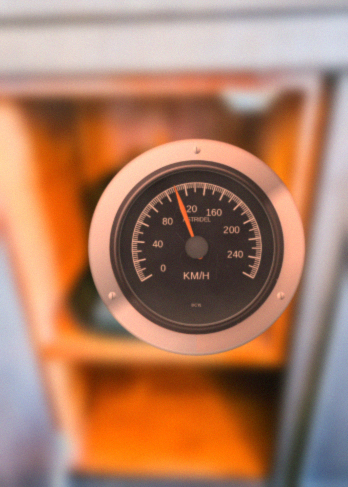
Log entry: km/h 110
